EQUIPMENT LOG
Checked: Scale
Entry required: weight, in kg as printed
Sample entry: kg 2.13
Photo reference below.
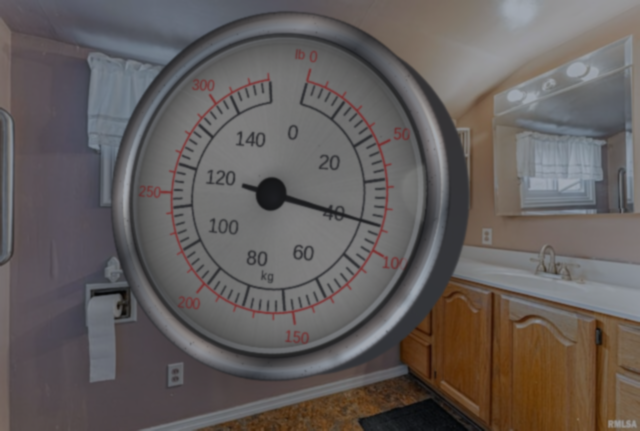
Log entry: kg 40
